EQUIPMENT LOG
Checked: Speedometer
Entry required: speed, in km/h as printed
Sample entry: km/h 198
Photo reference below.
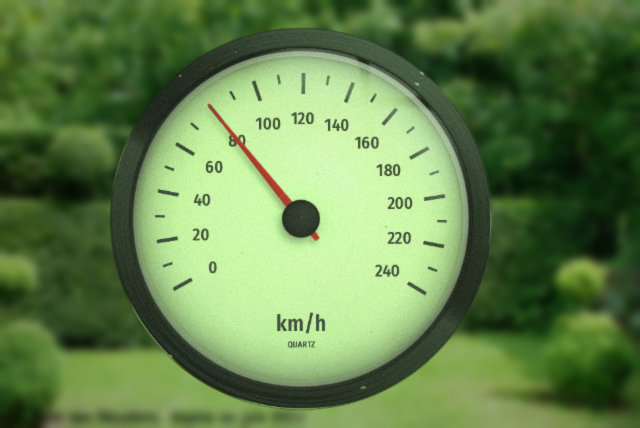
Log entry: km/h 80
